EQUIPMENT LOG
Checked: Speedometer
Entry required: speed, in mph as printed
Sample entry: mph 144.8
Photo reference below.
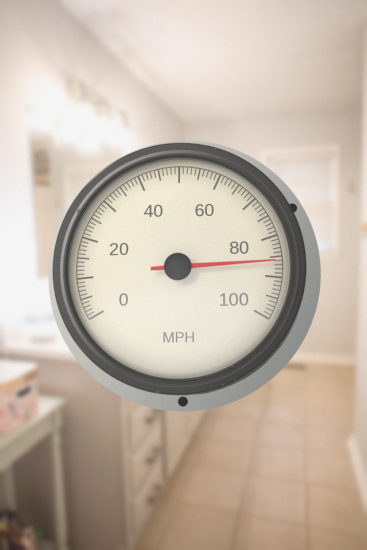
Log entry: mph 86
